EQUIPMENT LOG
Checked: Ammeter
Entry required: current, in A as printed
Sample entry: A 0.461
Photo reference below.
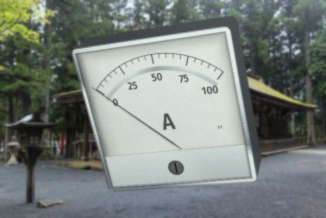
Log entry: A 0
